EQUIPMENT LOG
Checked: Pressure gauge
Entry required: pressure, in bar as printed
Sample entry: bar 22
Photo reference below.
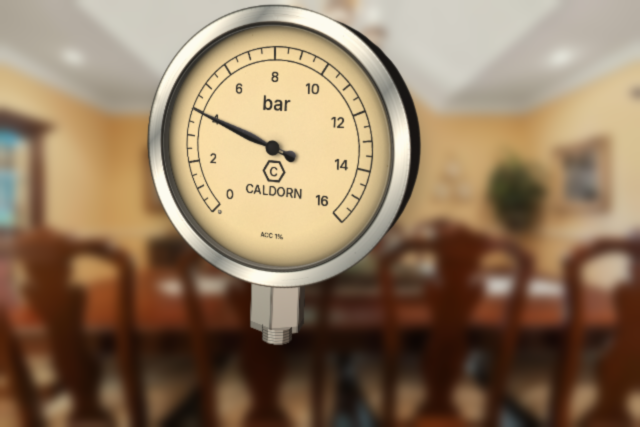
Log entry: bar 4
